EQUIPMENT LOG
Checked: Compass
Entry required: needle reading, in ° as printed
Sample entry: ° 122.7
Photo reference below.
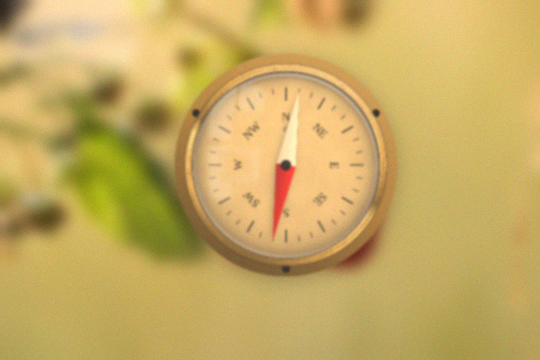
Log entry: ° 190
